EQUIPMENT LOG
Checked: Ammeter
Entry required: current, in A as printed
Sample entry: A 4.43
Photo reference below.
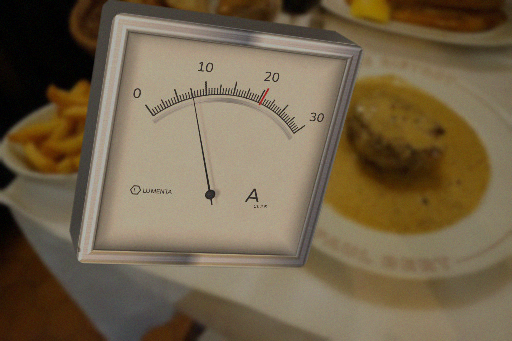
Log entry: A 7.5
